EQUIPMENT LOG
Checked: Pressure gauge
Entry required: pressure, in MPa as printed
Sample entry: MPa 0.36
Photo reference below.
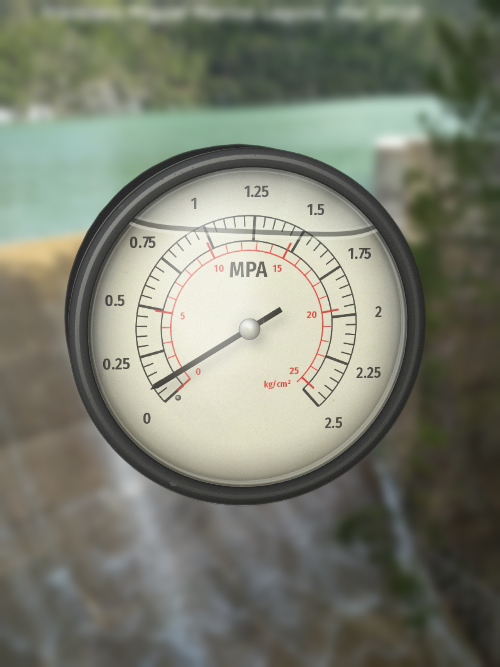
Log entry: MPa 0.1
